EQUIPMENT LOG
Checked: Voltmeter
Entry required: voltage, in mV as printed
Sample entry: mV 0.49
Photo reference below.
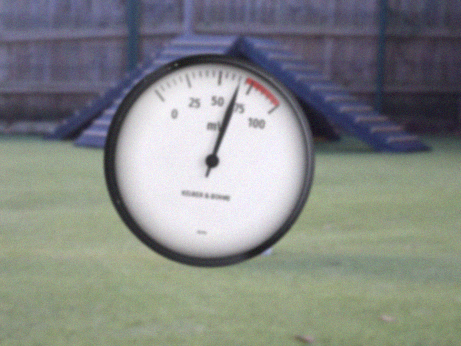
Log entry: mV 65
